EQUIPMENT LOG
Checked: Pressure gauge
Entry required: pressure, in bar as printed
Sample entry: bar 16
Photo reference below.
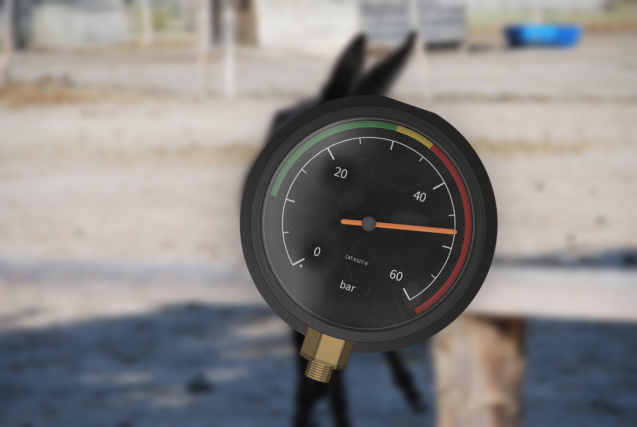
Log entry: bar 47.5
